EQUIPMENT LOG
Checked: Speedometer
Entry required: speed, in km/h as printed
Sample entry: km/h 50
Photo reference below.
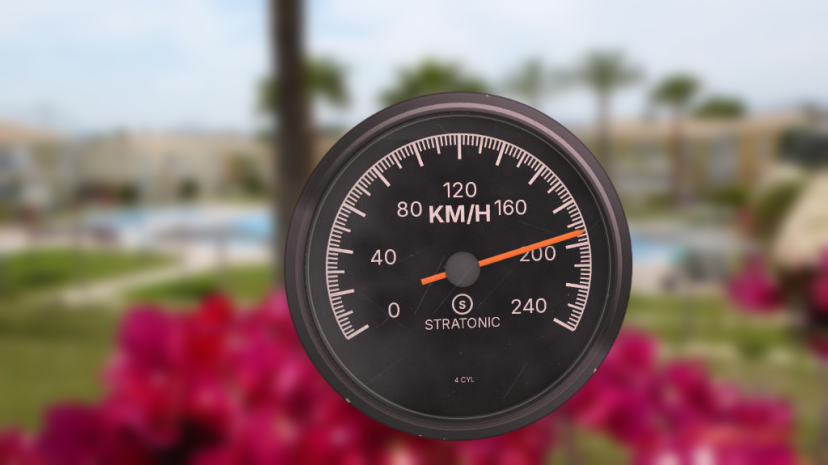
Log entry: km/h 194
